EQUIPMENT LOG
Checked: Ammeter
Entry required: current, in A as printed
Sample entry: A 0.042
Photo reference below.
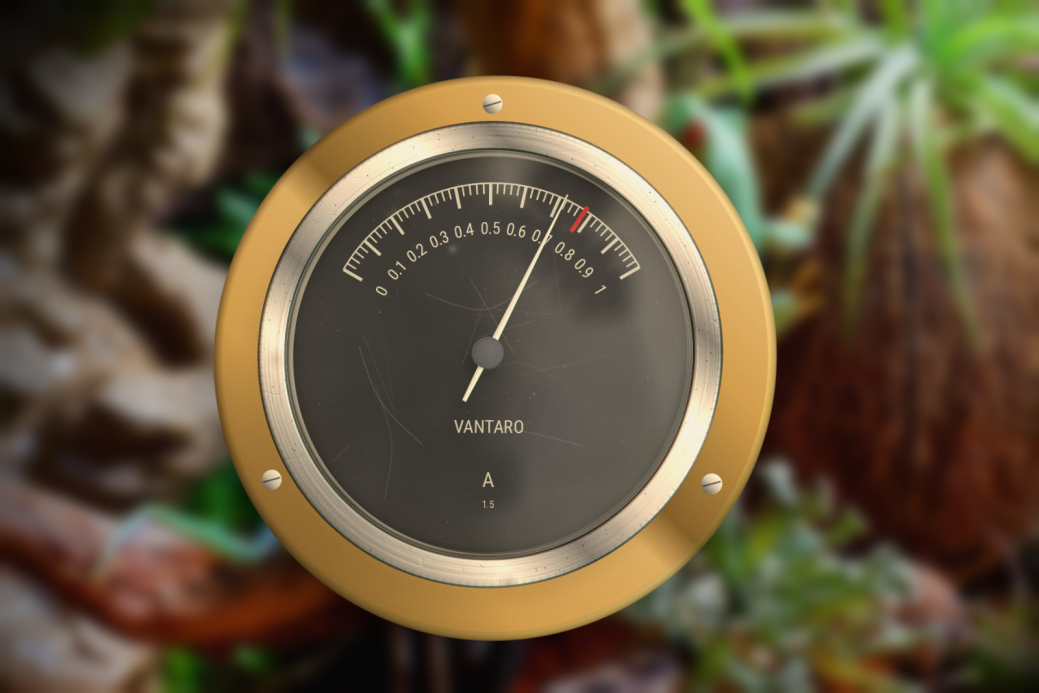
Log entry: A 0.72
